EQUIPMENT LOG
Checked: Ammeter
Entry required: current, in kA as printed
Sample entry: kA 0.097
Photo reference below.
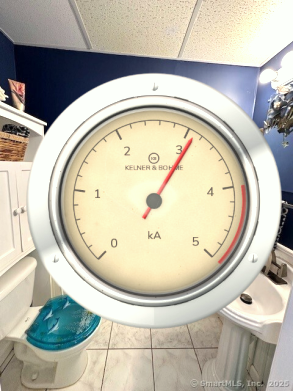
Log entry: kA 3.1
